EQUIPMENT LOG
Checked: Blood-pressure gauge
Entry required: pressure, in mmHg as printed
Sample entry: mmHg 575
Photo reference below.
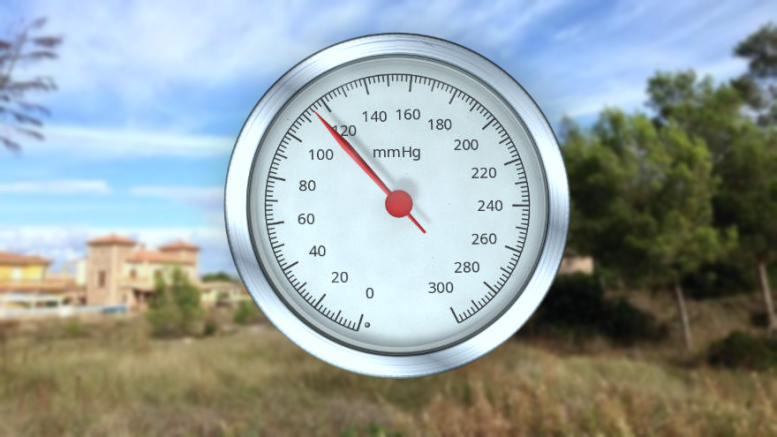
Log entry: mmHg 114
